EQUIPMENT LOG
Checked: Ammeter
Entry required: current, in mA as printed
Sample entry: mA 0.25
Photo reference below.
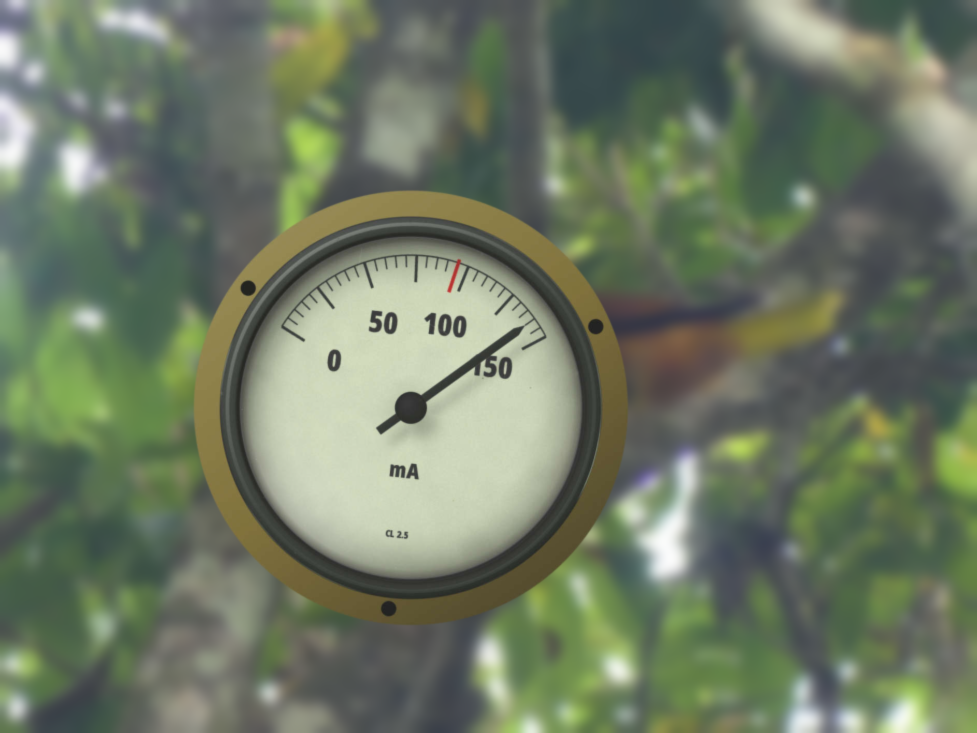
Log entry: mA 140
